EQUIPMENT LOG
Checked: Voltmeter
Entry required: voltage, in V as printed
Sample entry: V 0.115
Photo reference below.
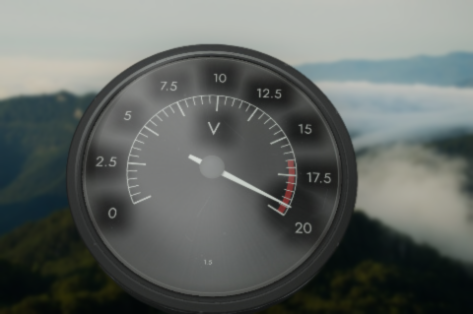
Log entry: V 19.5
